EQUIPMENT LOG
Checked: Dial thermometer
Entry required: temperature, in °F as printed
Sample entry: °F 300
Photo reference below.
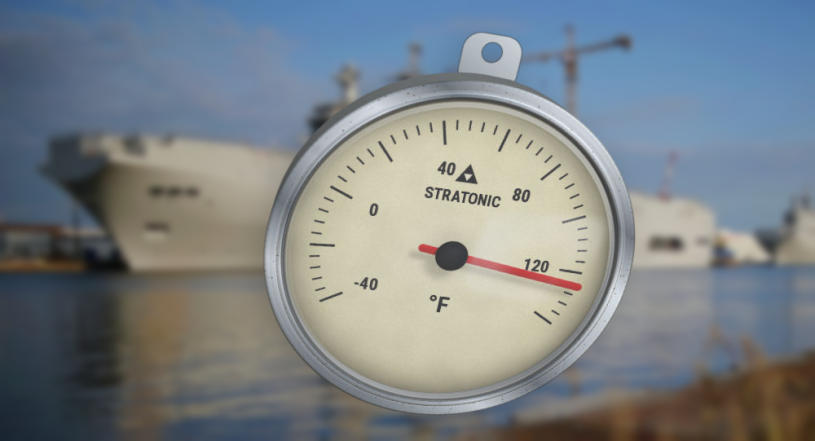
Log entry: °F 124
